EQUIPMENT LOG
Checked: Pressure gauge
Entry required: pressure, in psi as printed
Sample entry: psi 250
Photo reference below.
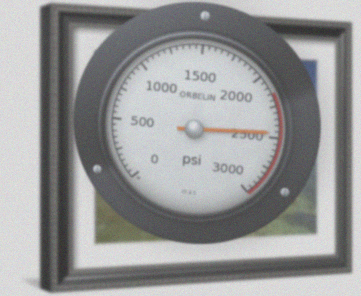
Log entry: psi 2450
